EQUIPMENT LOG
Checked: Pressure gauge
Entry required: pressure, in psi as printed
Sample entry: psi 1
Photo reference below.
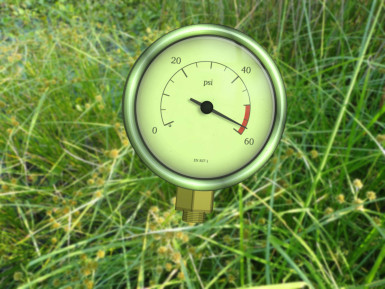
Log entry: psi 57.5
